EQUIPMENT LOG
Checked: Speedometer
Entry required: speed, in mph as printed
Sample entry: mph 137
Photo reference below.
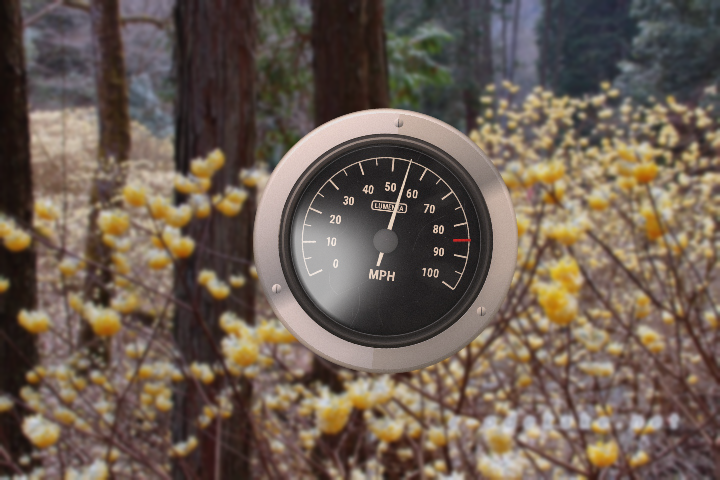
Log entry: mph 55
